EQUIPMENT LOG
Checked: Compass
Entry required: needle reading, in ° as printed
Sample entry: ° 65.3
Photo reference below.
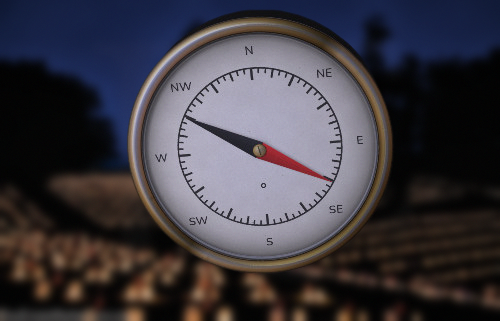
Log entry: ° 120
